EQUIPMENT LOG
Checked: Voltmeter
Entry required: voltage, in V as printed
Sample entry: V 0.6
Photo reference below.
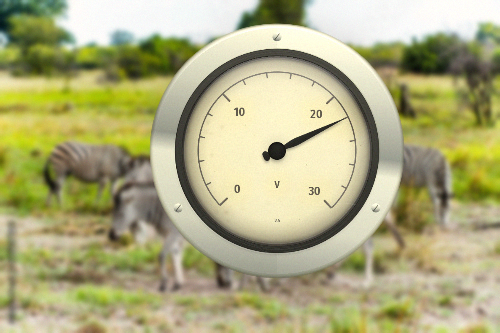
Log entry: V 22
